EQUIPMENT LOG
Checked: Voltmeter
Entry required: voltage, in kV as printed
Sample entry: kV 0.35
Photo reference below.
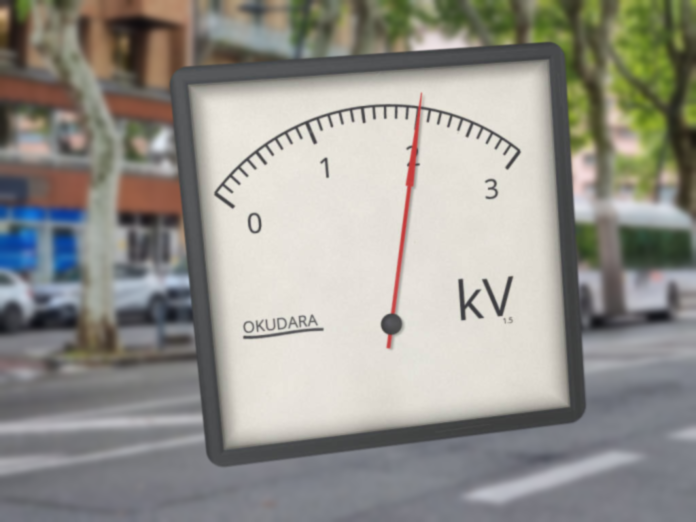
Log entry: kV 2
